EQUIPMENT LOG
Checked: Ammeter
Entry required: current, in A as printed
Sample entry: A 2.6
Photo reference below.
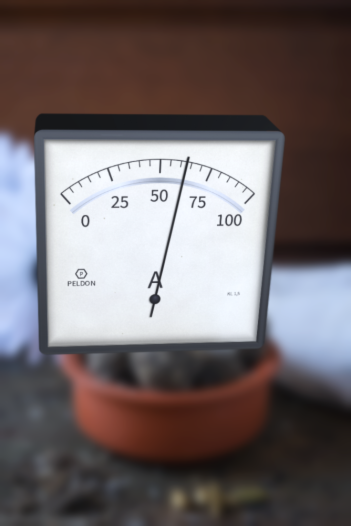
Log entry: A 62.5
